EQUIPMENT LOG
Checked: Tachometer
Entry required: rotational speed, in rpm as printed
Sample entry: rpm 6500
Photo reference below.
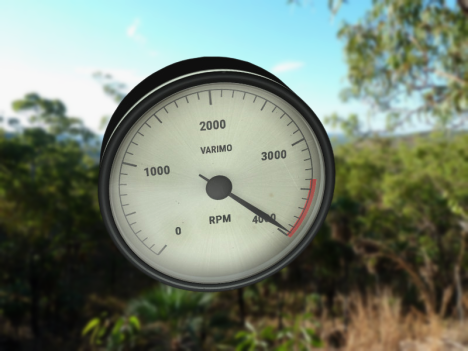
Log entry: rpm 3950
